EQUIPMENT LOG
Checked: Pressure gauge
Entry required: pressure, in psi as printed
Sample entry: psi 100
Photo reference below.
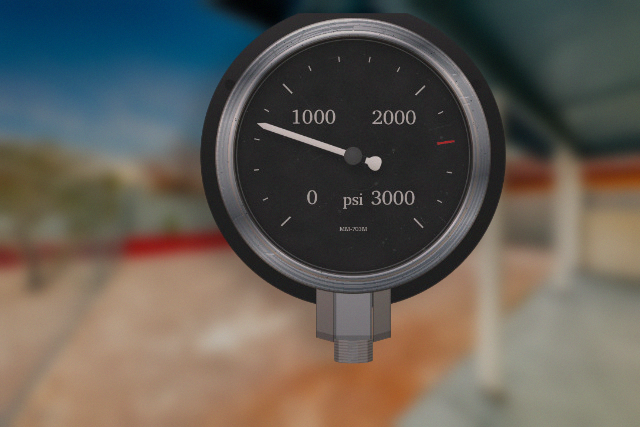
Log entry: psi 700
